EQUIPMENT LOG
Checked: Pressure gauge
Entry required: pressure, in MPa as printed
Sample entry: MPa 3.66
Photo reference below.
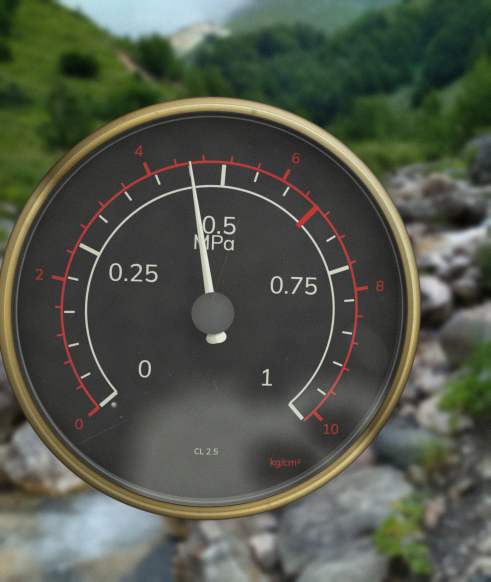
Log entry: MPa 0.45
